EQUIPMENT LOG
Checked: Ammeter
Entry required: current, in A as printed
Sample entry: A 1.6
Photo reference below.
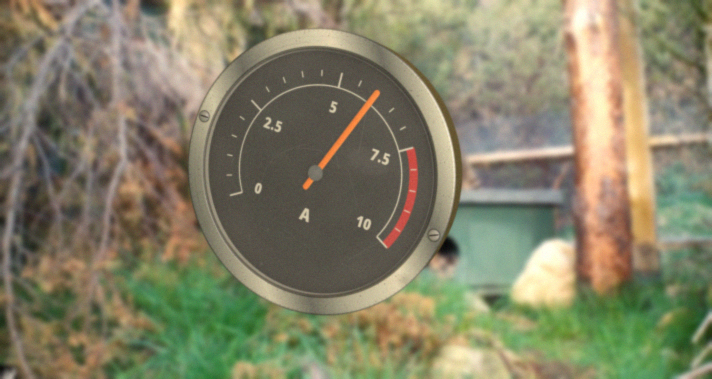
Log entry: A 6
